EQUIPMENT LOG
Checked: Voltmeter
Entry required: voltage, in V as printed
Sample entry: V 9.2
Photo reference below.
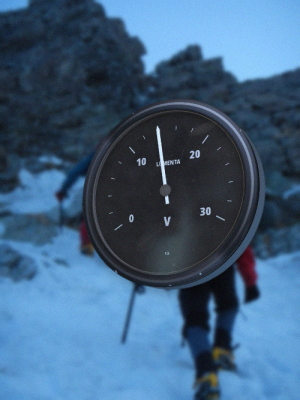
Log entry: V 14
